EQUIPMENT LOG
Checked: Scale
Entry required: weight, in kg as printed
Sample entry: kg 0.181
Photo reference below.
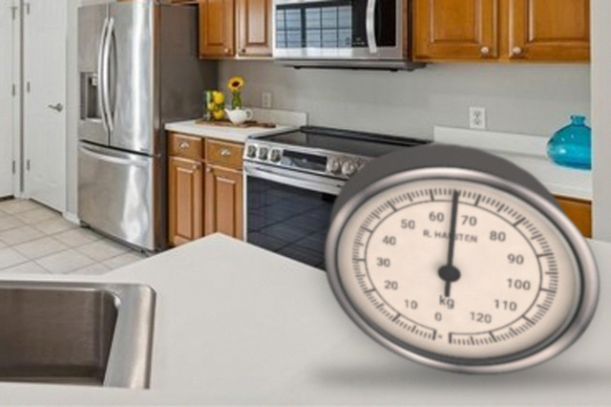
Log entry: kg 65
